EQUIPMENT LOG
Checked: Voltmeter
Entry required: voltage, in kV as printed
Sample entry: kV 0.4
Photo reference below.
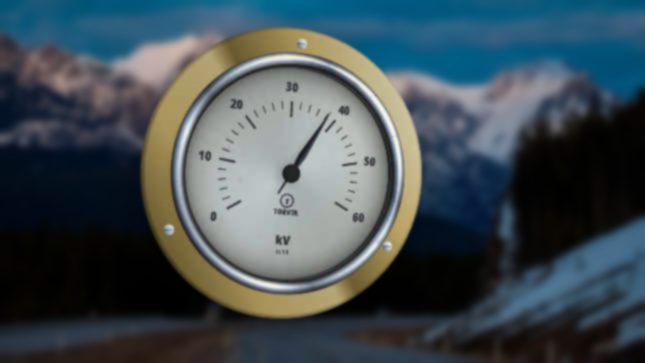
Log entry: kV 38
